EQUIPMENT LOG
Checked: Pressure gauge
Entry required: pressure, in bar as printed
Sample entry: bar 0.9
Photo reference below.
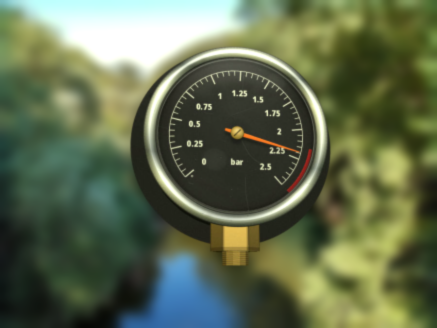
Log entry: bar 2.2
